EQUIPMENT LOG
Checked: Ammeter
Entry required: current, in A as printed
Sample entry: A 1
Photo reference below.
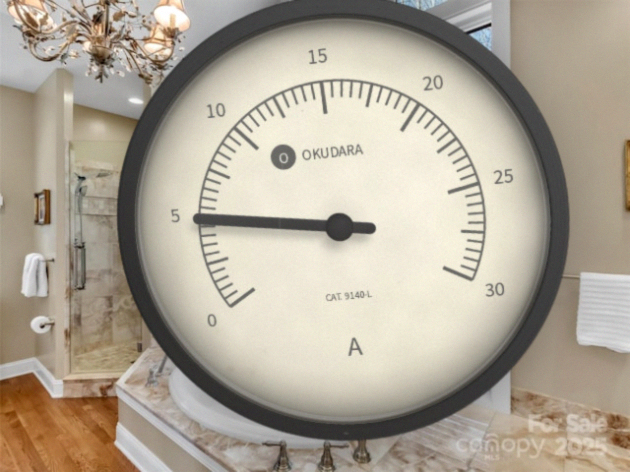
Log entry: A 5
